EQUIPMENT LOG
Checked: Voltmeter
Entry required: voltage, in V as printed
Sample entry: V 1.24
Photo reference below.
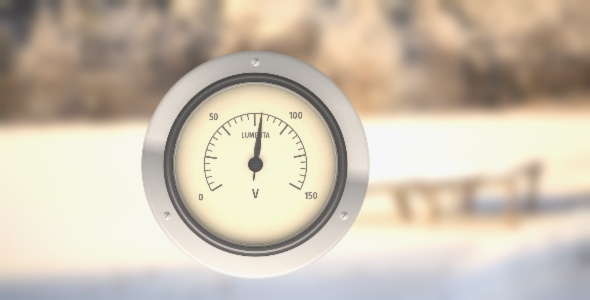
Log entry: V 80
